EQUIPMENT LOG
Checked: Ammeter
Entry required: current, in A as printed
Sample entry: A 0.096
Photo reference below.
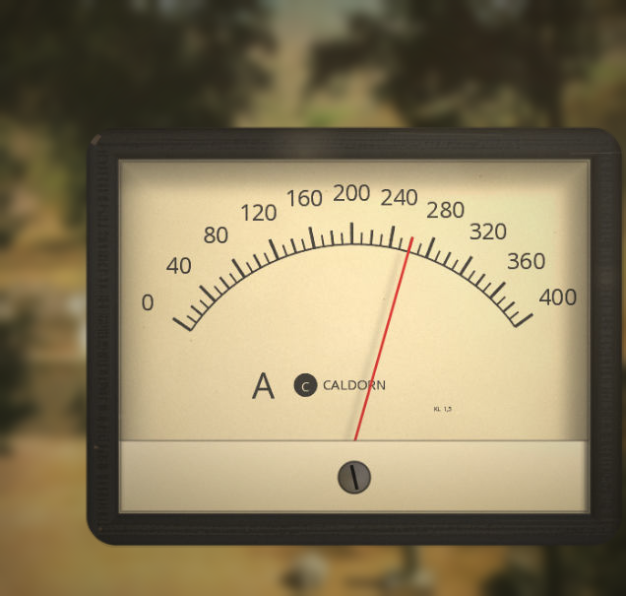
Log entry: A 260
